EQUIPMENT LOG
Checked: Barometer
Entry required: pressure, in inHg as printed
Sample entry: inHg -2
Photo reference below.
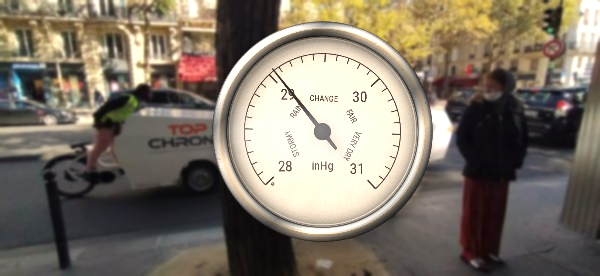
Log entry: inHg 29.05
